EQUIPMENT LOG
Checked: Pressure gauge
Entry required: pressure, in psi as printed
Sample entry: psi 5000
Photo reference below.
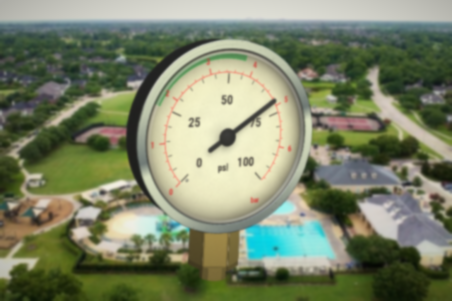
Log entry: psi 70
